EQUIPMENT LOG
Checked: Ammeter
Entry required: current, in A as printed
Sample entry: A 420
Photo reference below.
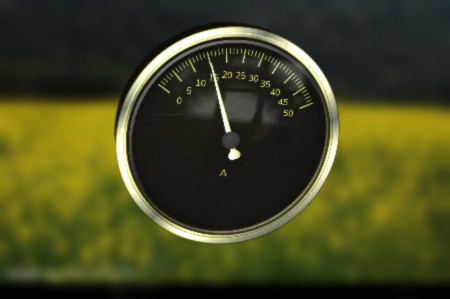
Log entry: A 15
